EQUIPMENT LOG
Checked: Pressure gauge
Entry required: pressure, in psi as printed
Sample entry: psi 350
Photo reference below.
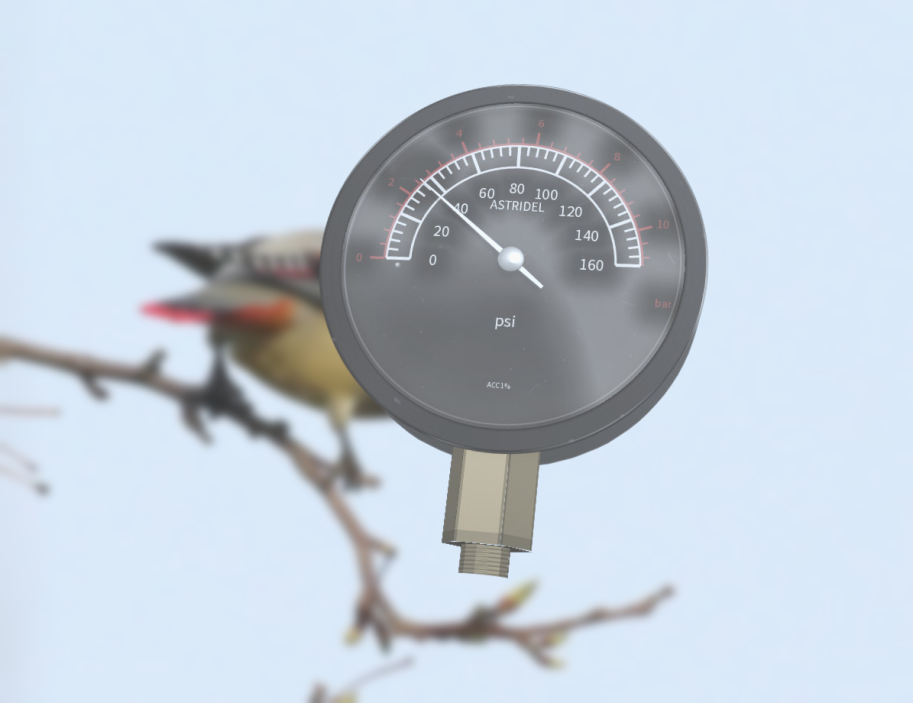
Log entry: psi 36
